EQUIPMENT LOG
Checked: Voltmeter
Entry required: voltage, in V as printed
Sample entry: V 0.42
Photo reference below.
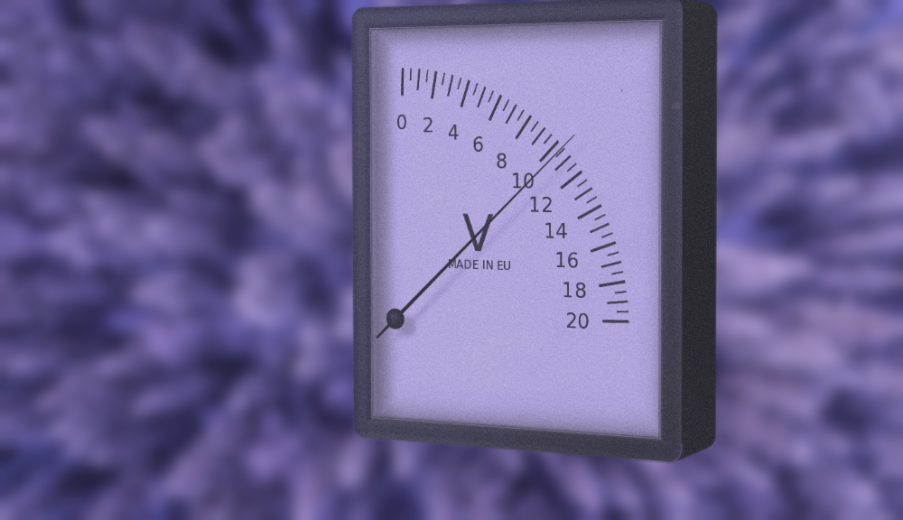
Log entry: V 10.5
